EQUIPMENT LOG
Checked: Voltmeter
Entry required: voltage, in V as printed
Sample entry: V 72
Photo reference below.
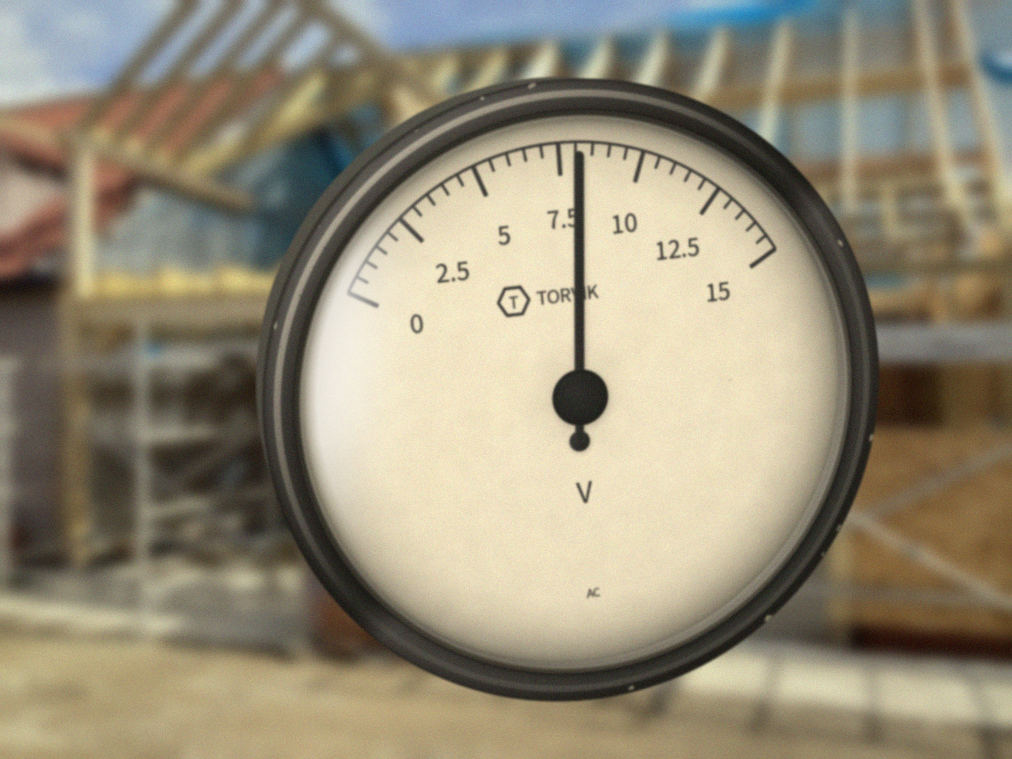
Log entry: V 8
